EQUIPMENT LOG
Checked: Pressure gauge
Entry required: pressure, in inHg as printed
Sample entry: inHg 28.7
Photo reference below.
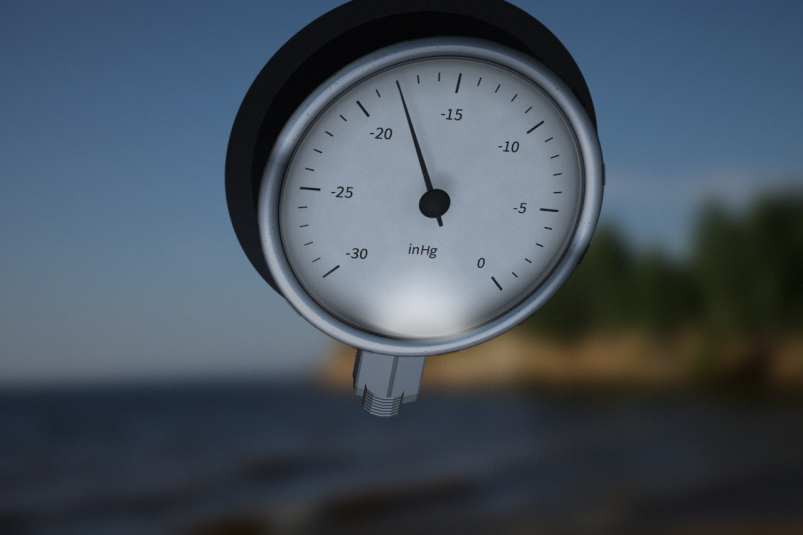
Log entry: inHg -18
